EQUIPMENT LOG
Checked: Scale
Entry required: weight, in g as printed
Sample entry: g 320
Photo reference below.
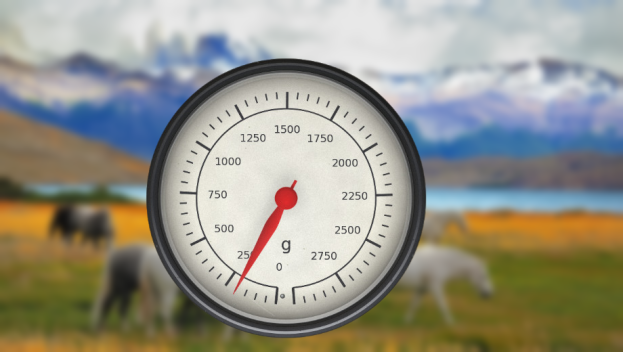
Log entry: g 200
